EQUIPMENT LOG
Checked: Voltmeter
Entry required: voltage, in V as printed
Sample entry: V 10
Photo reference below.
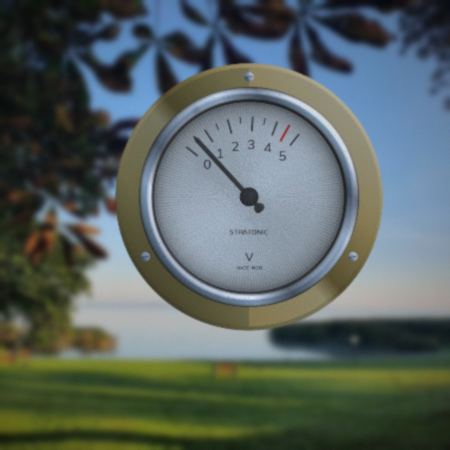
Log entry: V 0.5
